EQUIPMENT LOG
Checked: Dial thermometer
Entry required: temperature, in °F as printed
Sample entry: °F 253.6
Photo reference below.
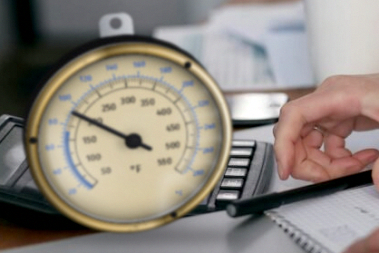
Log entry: °F 200
